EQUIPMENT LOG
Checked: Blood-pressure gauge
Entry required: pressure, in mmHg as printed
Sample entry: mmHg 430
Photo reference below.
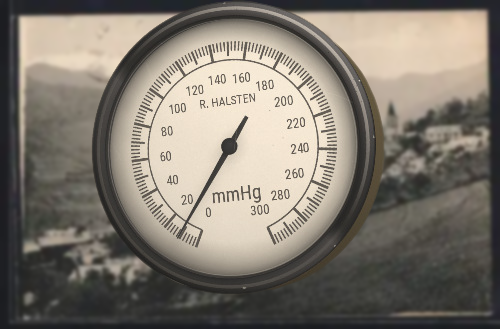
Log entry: mmHg 10
